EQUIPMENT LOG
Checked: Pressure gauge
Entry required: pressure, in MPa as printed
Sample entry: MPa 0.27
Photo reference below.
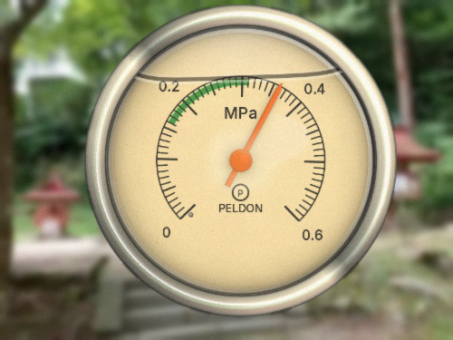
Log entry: MPa 0.36
